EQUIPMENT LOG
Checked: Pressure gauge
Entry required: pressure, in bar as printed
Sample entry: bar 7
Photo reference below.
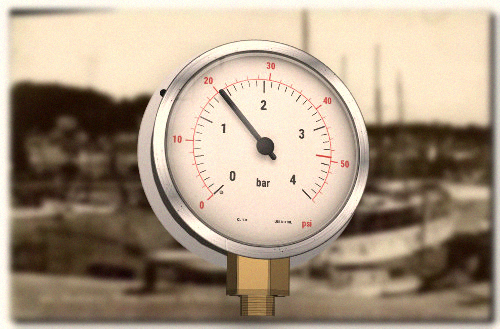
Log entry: bar 1.4
